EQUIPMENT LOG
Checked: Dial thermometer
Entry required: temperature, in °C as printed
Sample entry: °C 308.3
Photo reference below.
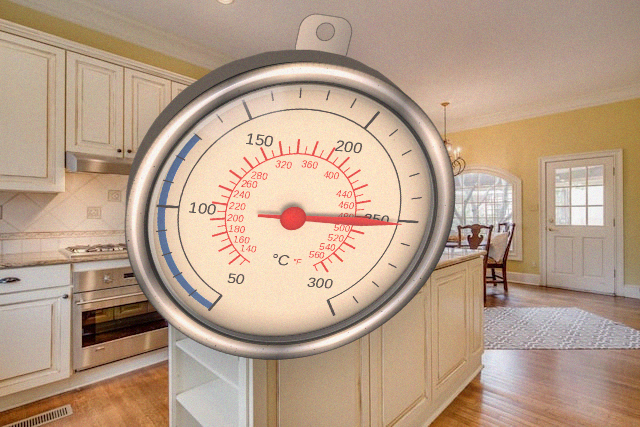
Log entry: °C 250
